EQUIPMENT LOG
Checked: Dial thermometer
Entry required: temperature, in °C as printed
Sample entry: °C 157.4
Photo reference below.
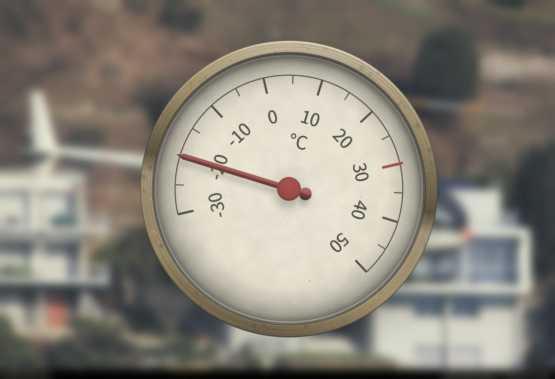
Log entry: °C -20
